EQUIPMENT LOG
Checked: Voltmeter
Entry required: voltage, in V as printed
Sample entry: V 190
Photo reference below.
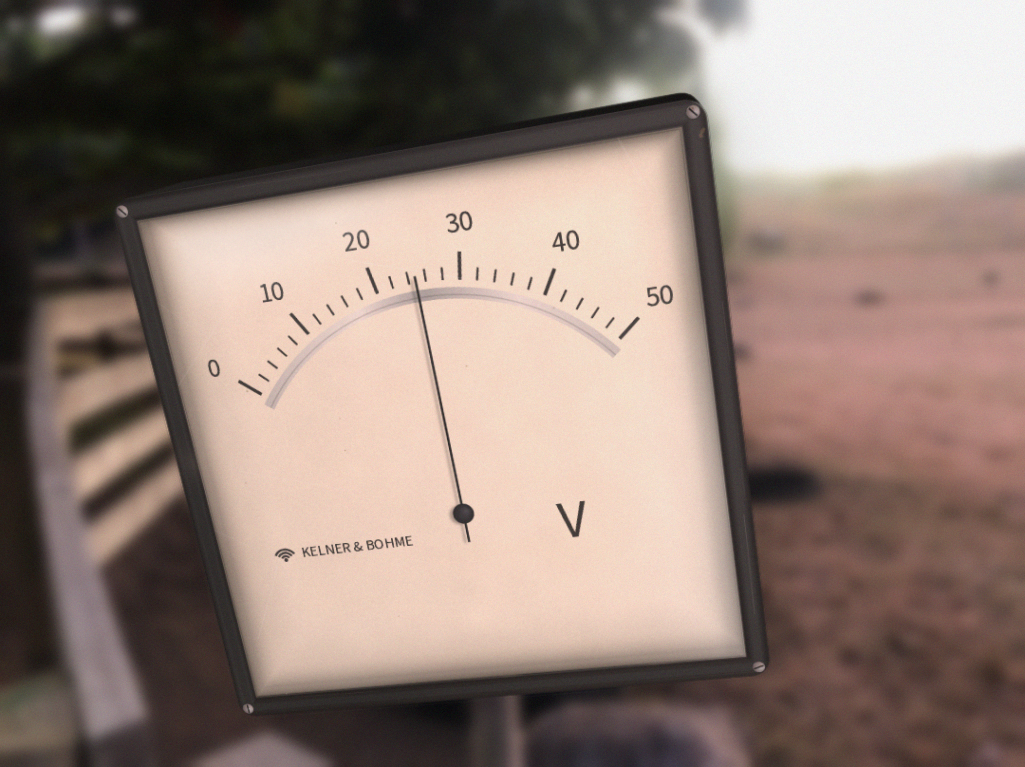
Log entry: V 25
